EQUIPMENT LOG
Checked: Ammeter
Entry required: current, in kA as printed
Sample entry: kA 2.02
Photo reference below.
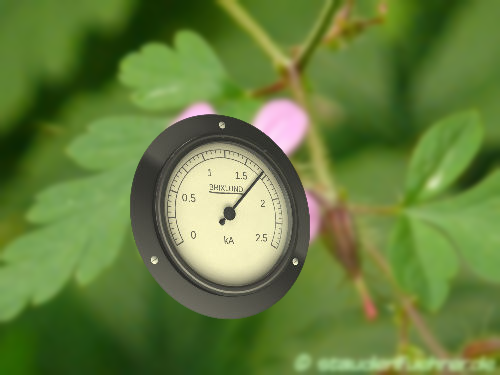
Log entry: kA 1.7
